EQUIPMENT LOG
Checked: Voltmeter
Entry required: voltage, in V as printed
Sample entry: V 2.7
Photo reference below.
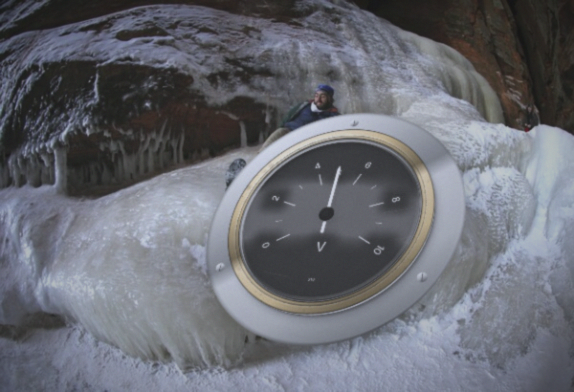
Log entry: V 5
